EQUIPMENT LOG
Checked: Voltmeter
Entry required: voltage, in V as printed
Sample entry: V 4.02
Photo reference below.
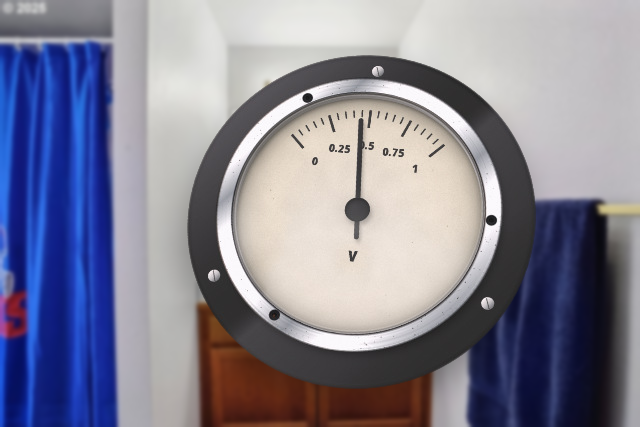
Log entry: V 0.45
